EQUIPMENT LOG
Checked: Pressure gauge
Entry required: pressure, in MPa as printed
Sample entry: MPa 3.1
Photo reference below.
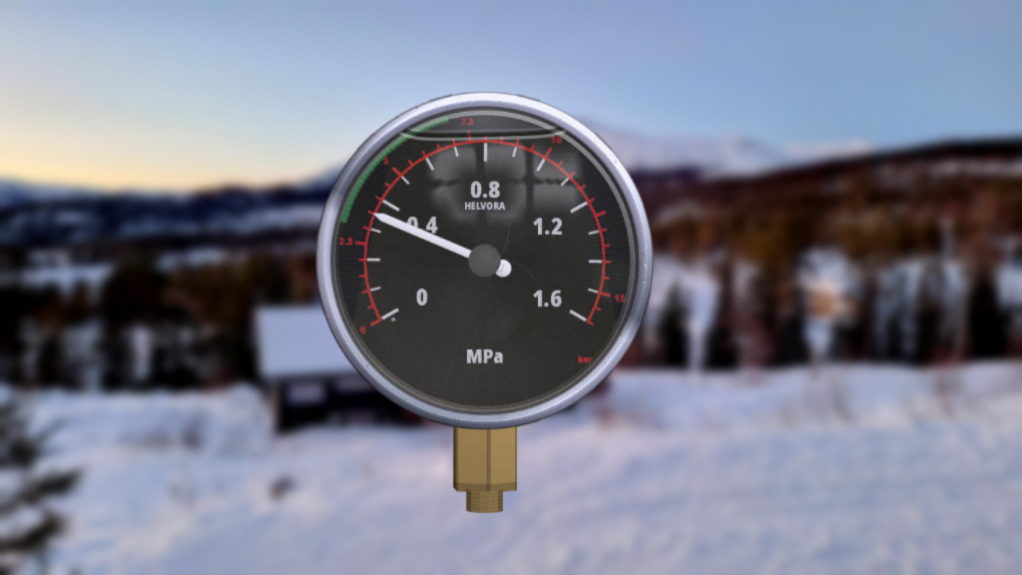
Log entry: MPa 0.35
